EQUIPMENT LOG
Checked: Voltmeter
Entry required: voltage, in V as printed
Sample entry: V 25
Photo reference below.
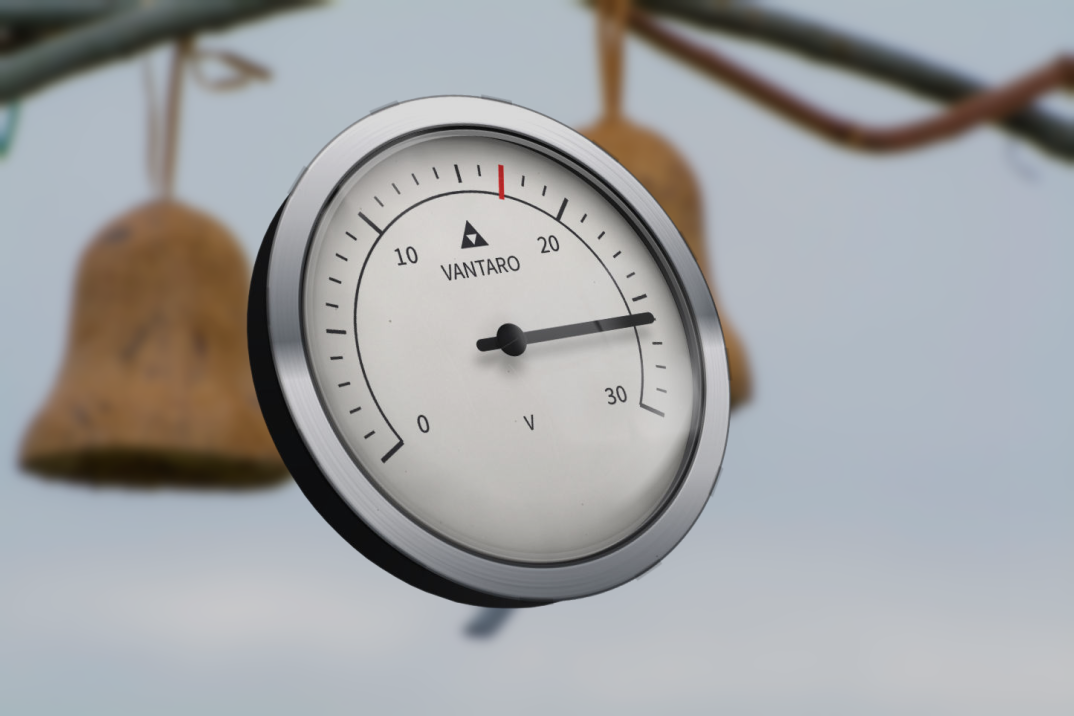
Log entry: V 26
